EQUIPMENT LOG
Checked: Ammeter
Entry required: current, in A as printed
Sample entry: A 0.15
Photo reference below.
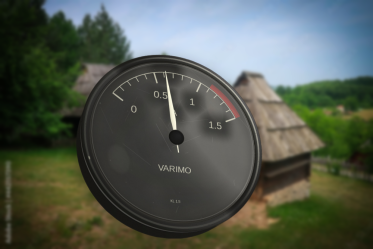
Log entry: A 0.6
